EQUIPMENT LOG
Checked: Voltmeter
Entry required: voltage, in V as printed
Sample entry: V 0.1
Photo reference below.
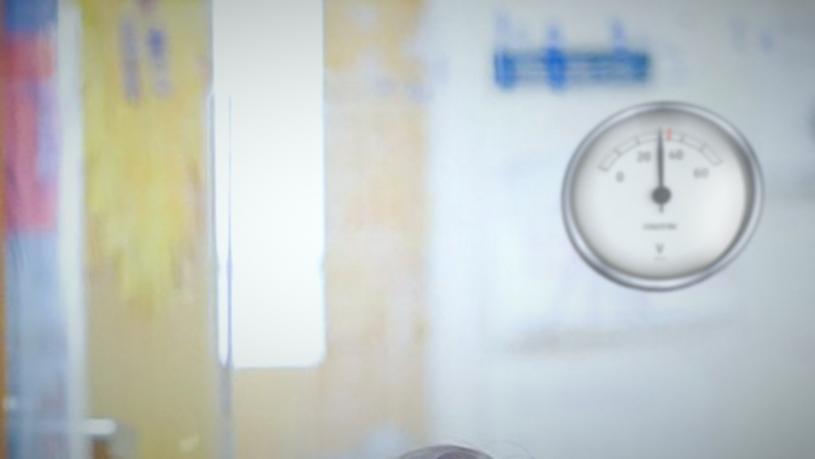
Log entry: V 30
